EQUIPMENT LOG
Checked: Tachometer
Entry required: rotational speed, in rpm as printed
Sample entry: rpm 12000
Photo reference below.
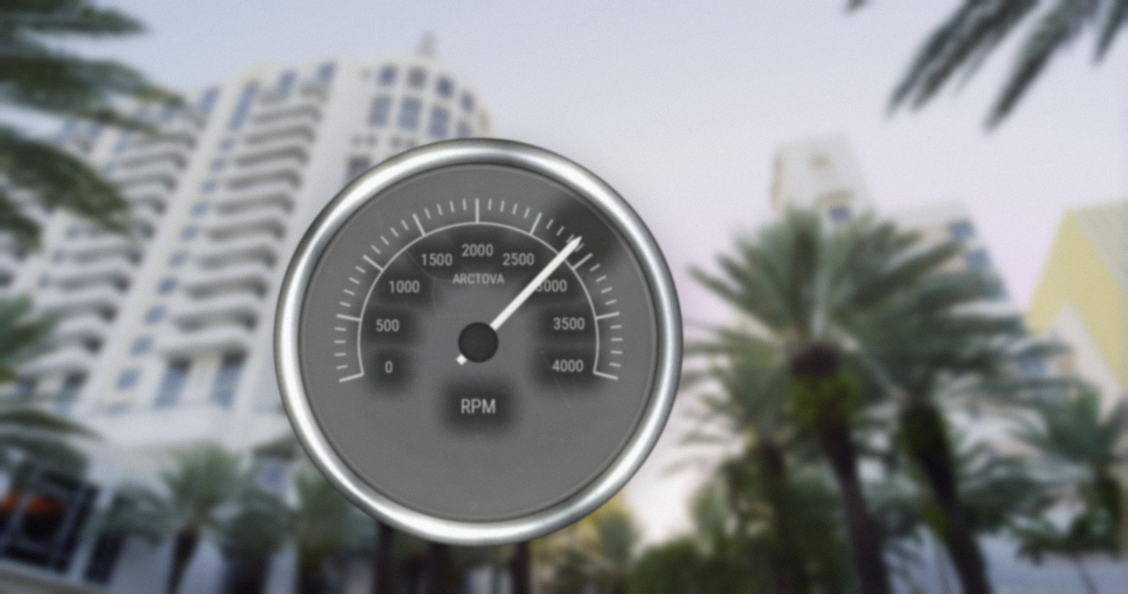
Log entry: rpm 2850
